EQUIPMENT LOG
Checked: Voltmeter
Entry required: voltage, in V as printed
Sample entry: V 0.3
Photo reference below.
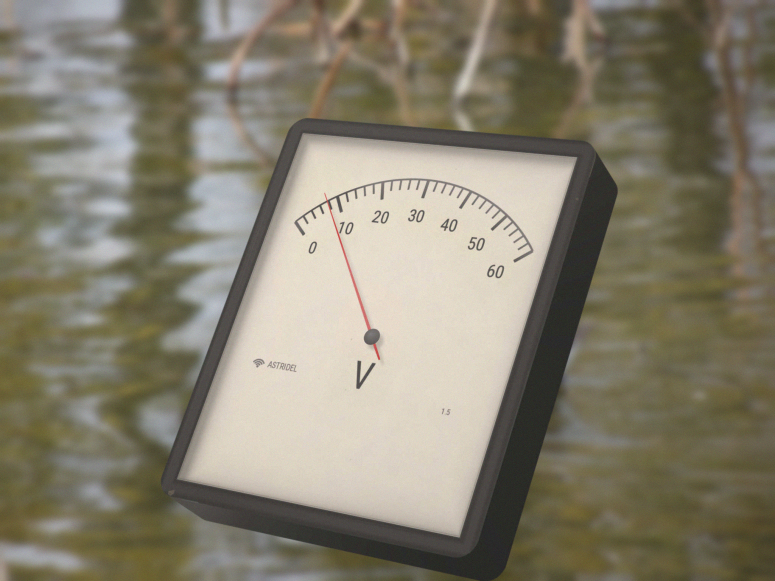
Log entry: V 8
